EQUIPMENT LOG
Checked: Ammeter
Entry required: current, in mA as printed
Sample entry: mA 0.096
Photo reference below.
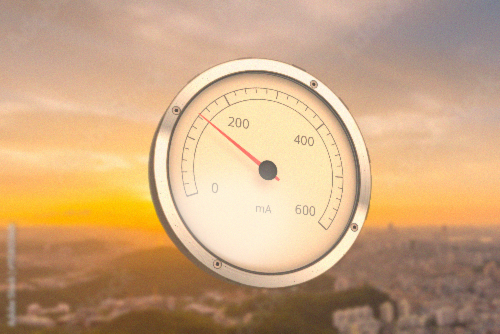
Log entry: mA 140
